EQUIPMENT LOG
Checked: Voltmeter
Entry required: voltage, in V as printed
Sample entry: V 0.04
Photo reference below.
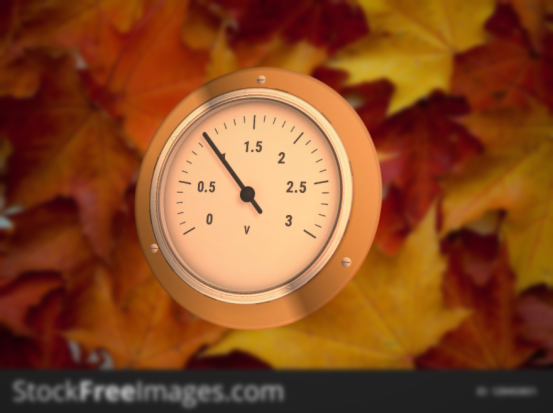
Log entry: V 1
